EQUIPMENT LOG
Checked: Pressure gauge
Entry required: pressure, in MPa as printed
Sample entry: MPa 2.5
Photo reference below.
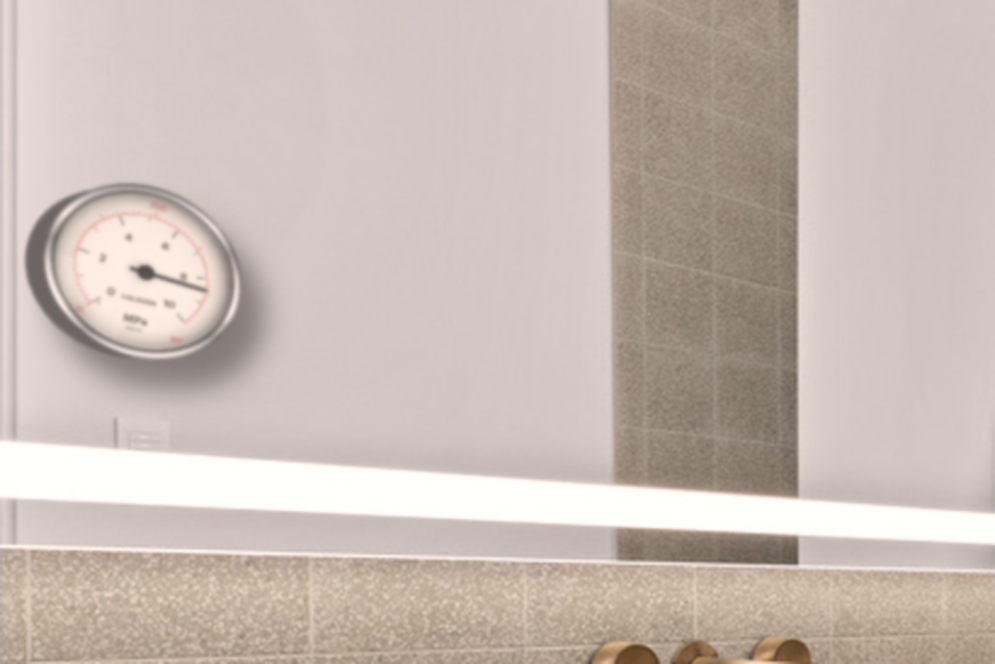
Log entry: MPa 8.5
